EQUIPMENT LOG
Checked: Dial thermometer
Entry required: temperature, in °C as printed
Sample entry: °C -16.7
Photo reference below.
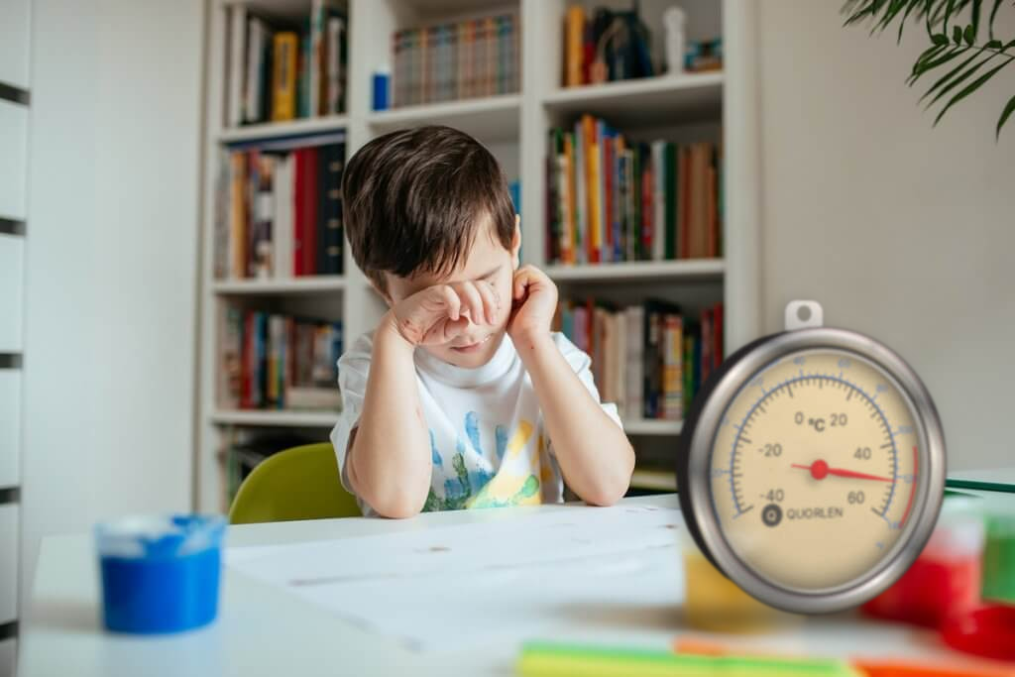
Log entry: °C 50
